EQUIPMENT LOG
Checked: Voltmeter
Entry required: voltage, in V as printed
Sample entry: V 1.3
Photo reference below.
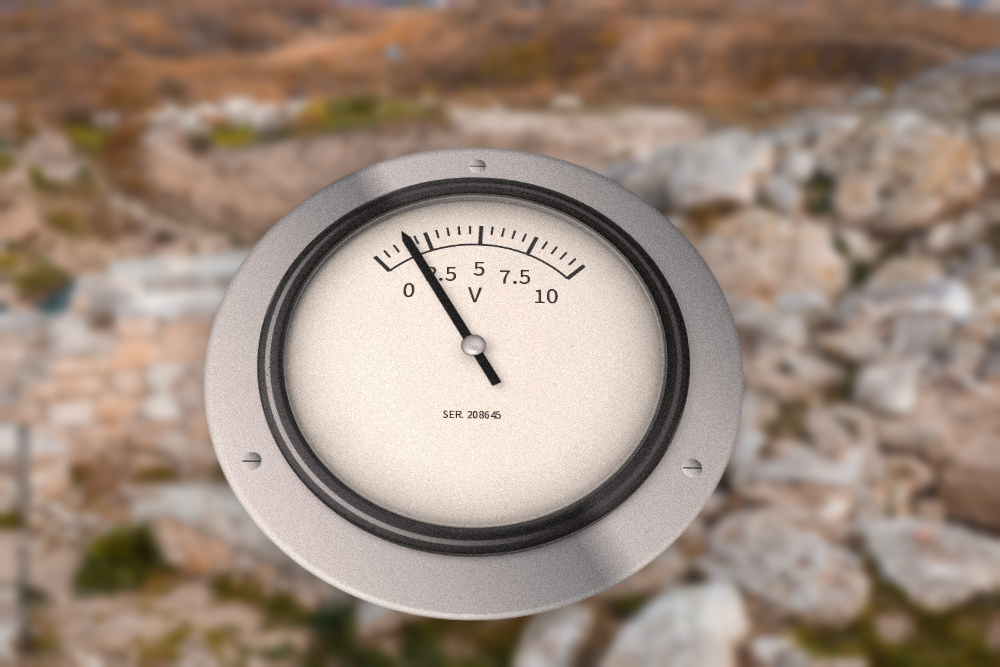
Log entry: V 1.5
